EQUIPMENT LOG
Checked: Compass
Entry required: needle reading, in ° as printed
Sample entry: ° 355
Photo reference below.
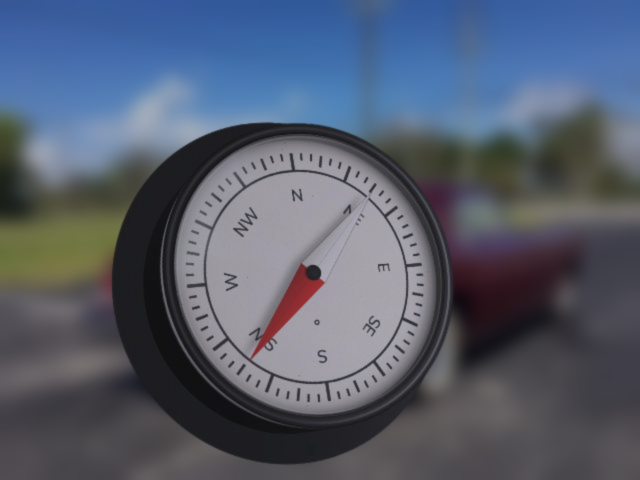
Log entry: ° 225
